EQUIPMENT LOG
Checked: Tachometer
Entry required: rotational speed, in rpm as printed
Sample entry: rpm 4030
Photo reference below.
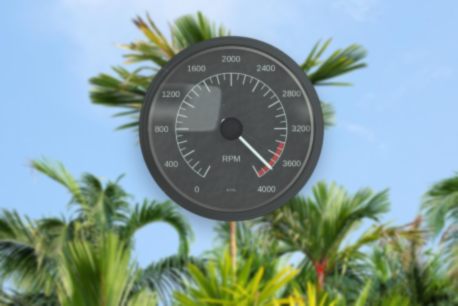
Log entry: rpm 3800
